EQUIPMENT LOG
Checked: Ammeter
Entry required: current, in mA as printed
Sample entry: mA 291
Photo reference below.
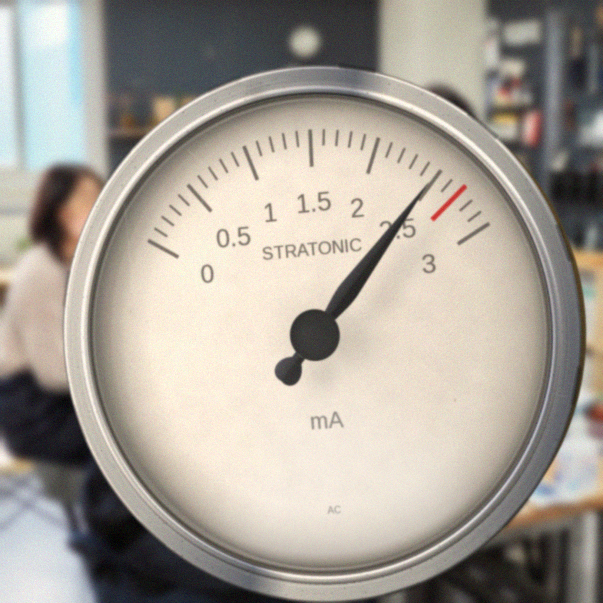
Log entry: mA 2.5
